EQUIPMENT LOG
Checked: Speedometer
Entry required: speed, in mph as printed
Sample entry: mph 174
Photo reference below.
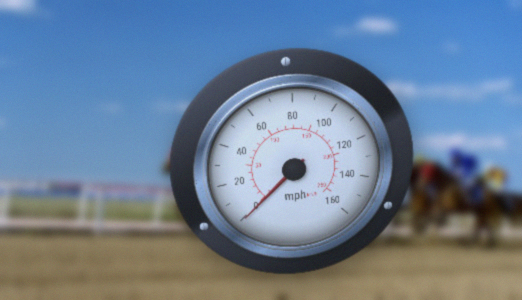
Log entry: mph 0
